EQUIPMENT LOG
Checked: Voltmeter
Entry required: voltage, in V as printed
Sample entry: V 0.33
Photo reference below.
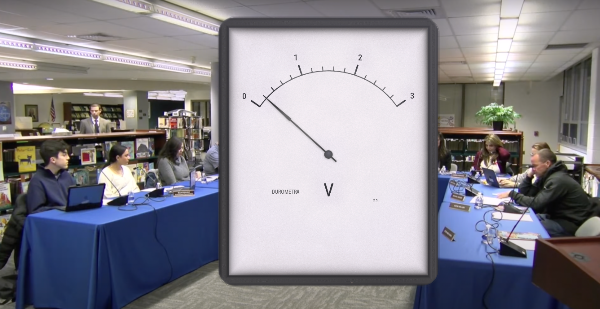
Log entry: V 0.2
